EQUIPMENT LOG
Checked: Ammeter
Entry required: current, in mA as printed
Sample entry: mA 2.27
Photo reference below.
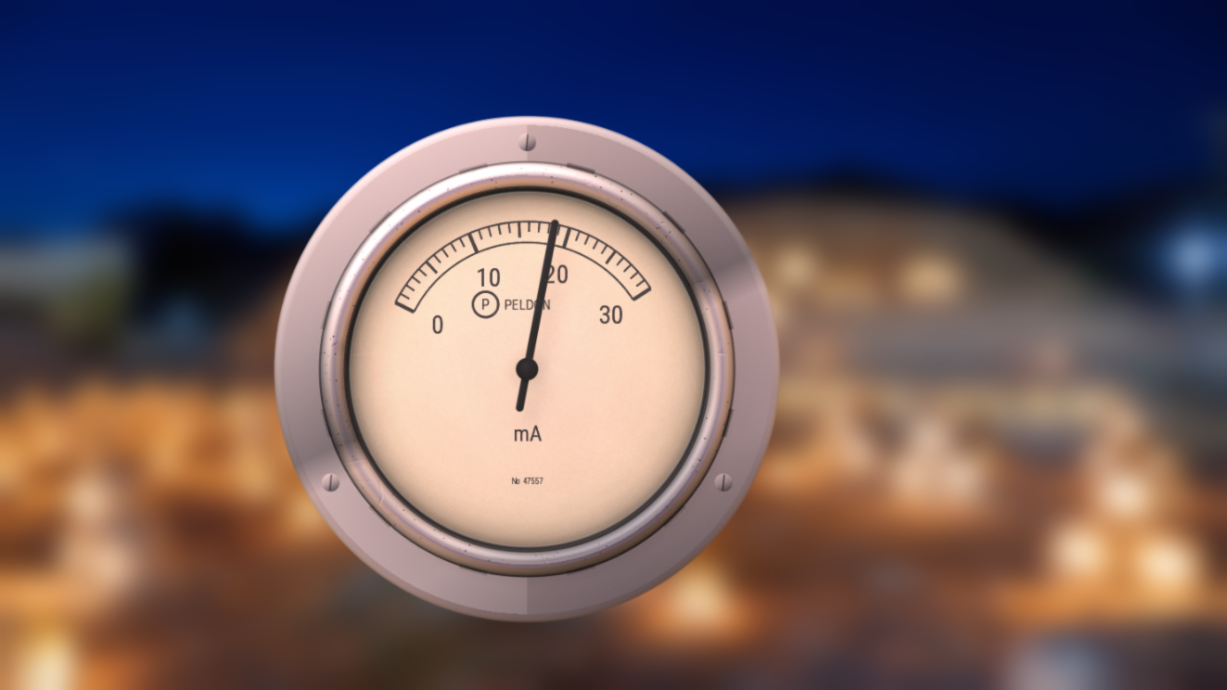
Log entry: mA 18.5
